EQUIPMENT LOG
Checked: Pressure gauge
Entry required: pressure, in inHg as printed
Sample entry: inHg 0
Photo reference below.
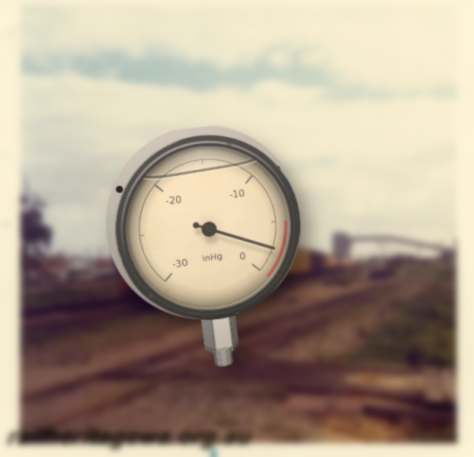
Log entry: inHg -2.5
